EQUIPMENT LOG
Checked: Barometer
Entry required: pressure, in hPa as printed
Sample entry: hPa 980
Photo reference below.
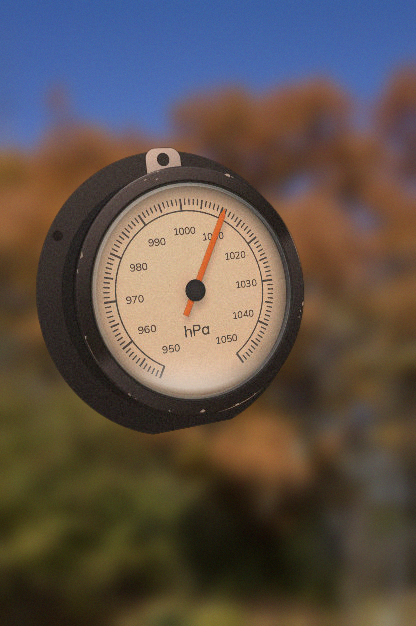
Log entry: hPa 1010
